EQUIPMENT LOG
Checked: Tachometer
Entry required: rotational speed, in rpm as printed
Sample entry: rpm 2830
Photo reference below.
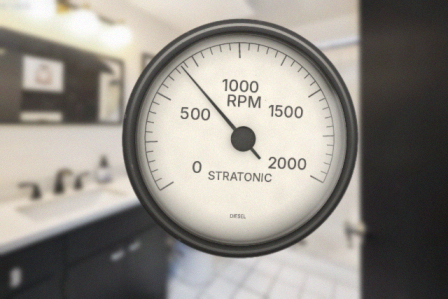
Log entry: rpm 675
